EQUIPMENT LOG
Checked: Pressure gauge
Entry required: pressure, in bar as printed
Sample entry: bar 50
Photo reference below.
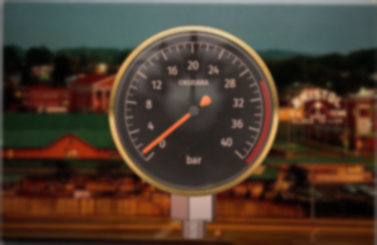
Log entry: bar 1
